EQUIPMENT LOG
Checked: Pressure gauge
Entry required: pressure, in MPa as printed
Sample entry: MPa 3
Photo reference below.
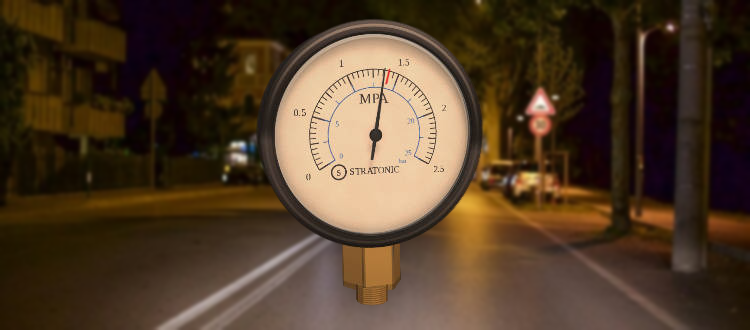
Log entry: MPa 1.35
